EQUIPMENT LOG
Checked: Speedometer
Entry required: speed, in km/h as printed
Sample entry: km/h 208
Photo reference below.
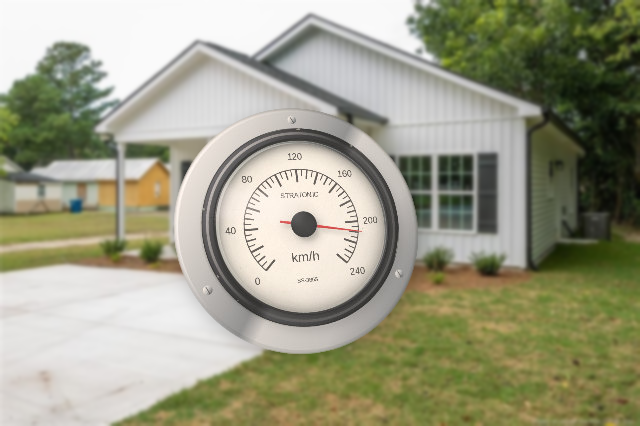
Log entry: km/h 210
